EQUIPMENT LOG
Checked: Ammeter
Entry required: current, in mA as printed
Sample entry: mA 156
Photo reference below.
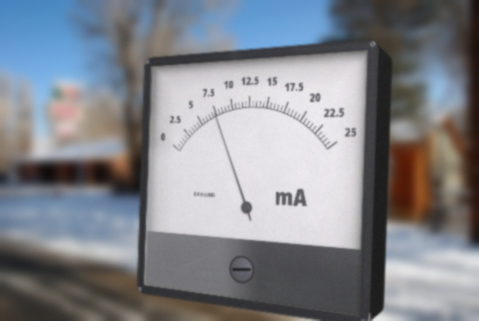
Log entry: mA 7.5
